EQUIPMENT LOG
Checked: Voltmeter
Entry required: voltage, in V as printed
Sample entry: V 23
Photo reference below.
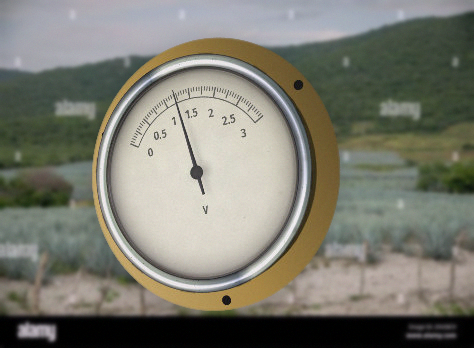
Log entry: V 1.25
